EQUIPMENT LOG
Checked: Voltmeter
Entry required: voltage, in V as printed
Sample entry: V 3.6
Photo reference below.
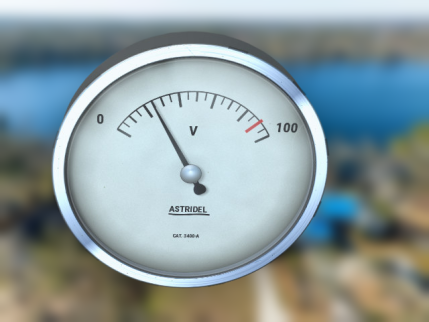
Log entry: V 25
